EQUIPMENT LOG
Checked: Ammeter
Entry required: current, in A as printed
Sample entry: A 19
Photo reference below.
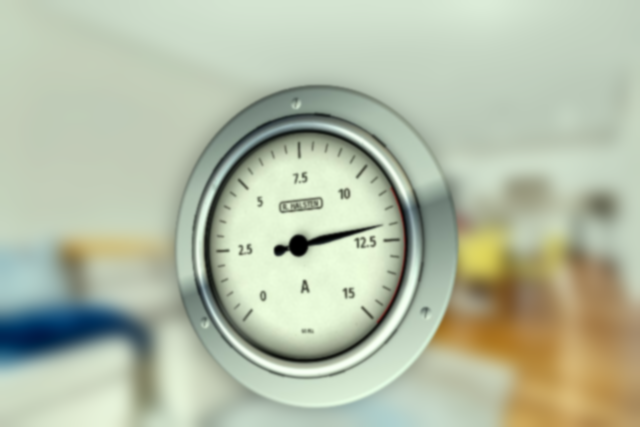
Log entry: A 12
